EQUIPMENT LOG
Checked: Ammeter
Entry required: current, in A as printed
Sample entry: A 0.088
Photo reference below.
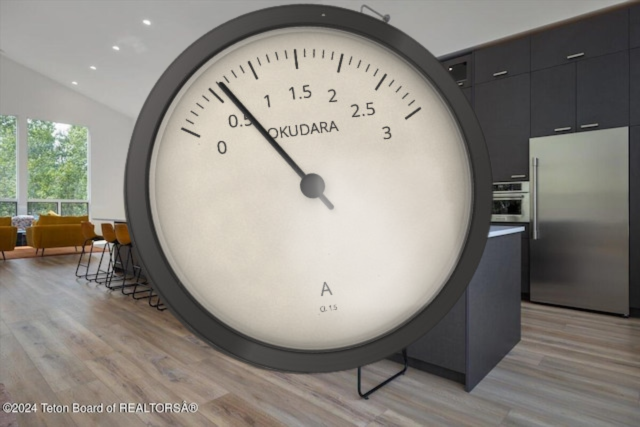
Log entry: A 0.6
